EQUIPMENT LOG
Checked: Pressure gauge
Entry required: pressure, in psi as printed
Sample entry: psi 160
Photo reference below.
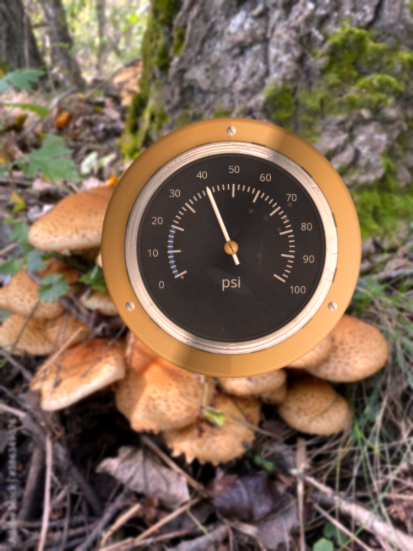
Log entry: psi 40
